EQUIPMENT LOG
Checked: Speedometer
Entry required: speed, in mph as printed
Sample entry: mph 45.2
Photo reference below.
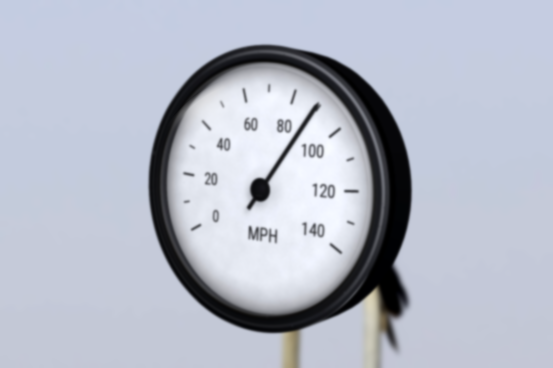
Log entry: mph 90
